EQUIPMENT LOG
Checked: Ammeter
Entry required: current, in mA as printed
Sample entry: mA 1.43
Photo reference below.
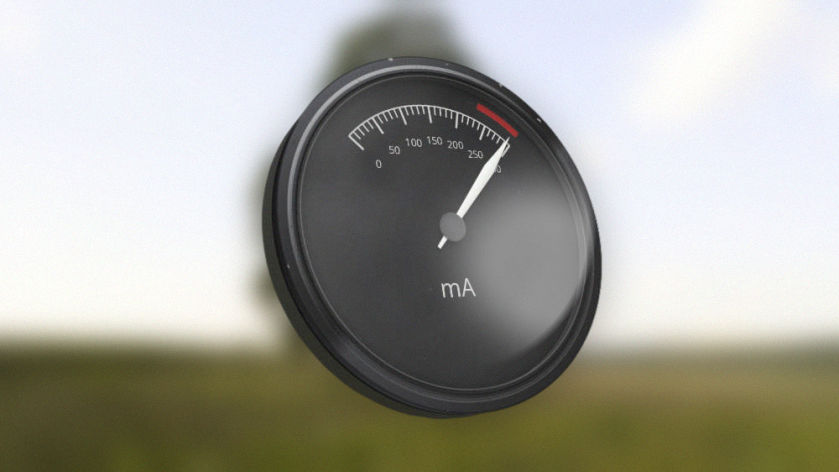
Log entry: mA 290
